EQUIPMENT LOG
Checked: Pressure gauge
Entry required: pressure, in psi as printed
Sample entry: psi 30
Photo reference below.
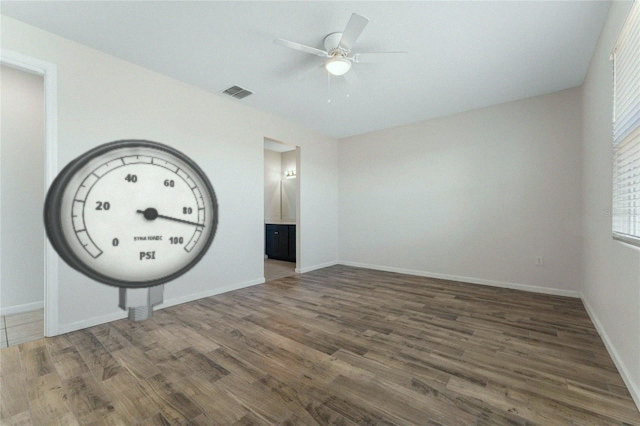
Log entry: psi 87.5
